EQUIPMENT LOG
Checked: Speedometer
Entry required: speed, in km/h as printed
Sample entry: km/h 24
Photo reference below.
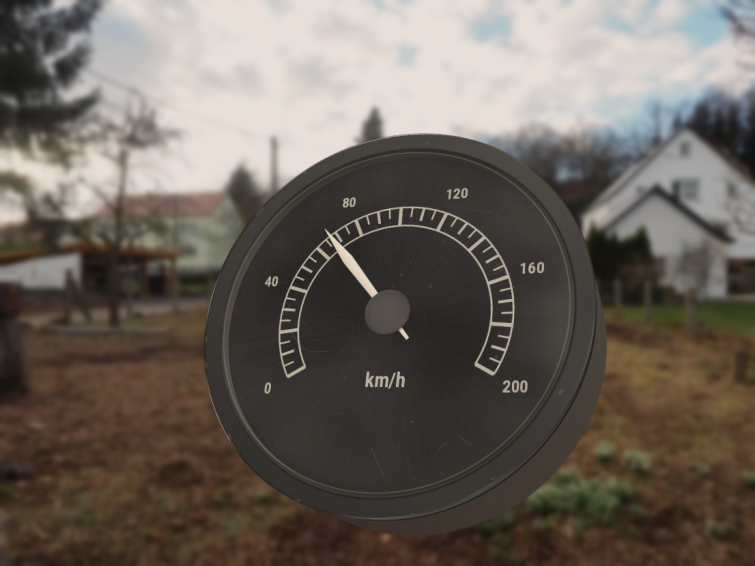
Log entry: km/h 67.5
